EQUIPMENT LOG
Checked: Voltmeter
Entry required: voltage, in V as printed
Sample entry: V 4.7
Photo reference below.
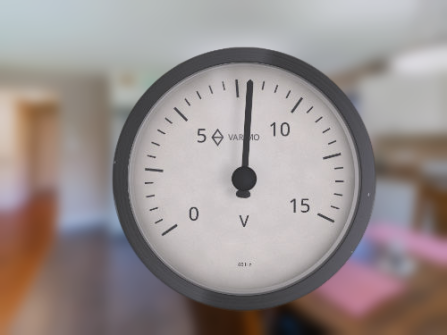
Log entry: V 8
